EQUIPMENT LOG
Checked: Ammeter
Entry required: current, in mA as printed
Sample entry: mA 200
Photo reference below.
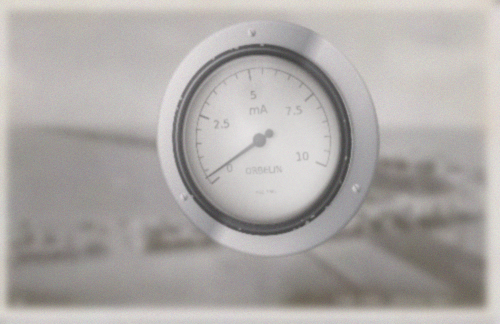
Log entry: mA 0.25
